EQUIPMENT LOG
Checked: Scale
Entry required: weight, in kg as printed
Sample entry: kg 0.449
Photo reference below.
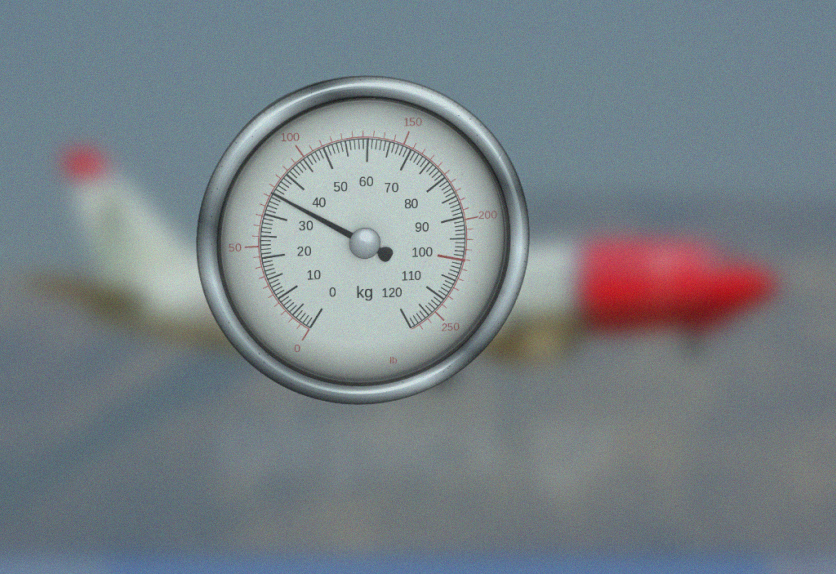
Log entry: kg 35
